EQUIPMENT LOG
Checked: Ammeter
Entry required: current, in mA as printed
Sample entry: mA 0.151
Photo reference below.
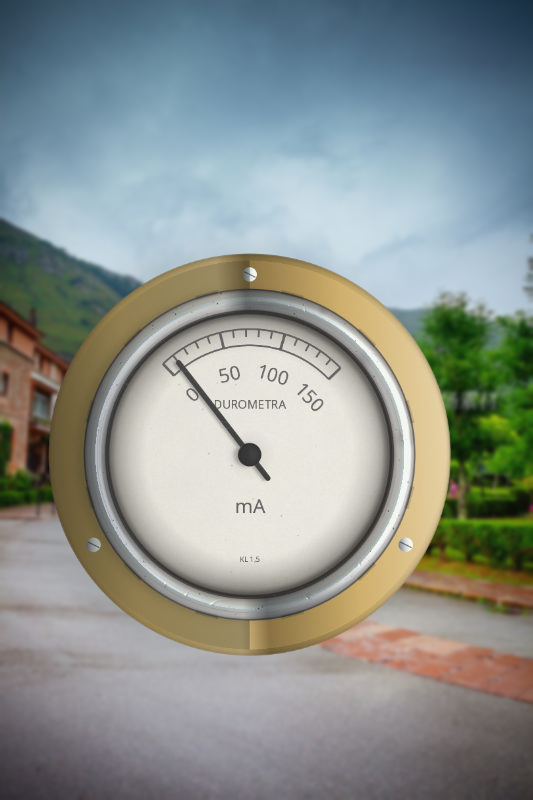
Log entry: mA 10
